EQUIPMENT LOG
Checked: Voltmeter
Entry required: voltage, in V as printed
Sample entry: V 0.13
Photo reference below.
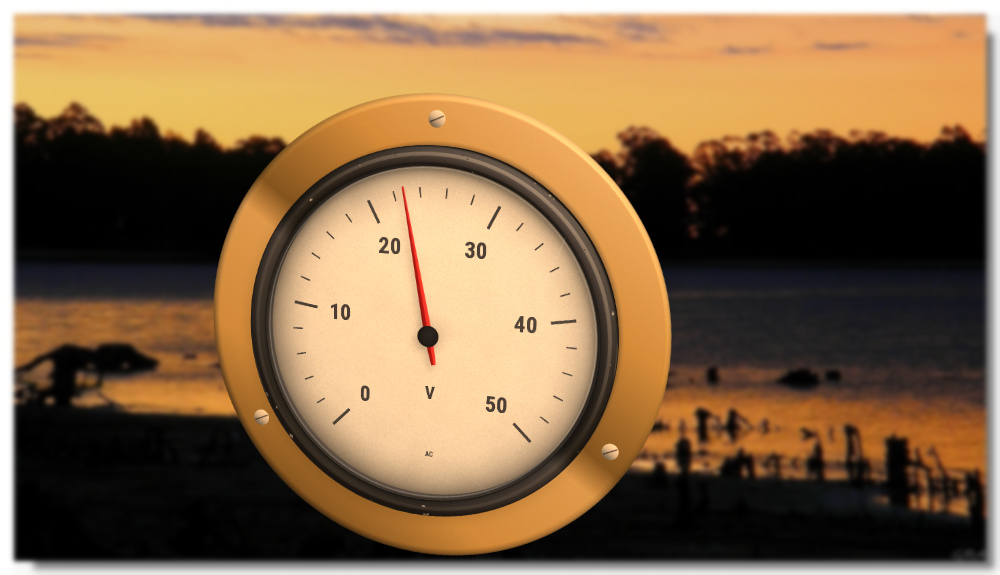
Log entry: V 23
